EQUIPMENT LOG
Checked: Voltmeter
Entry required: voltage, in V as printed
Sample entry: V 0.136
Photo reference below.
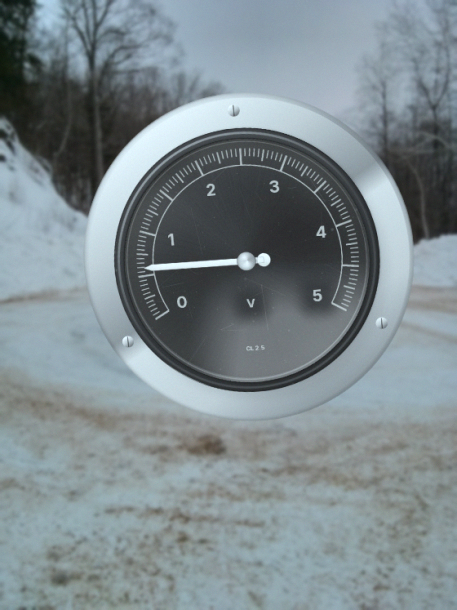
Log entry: V 0.6
